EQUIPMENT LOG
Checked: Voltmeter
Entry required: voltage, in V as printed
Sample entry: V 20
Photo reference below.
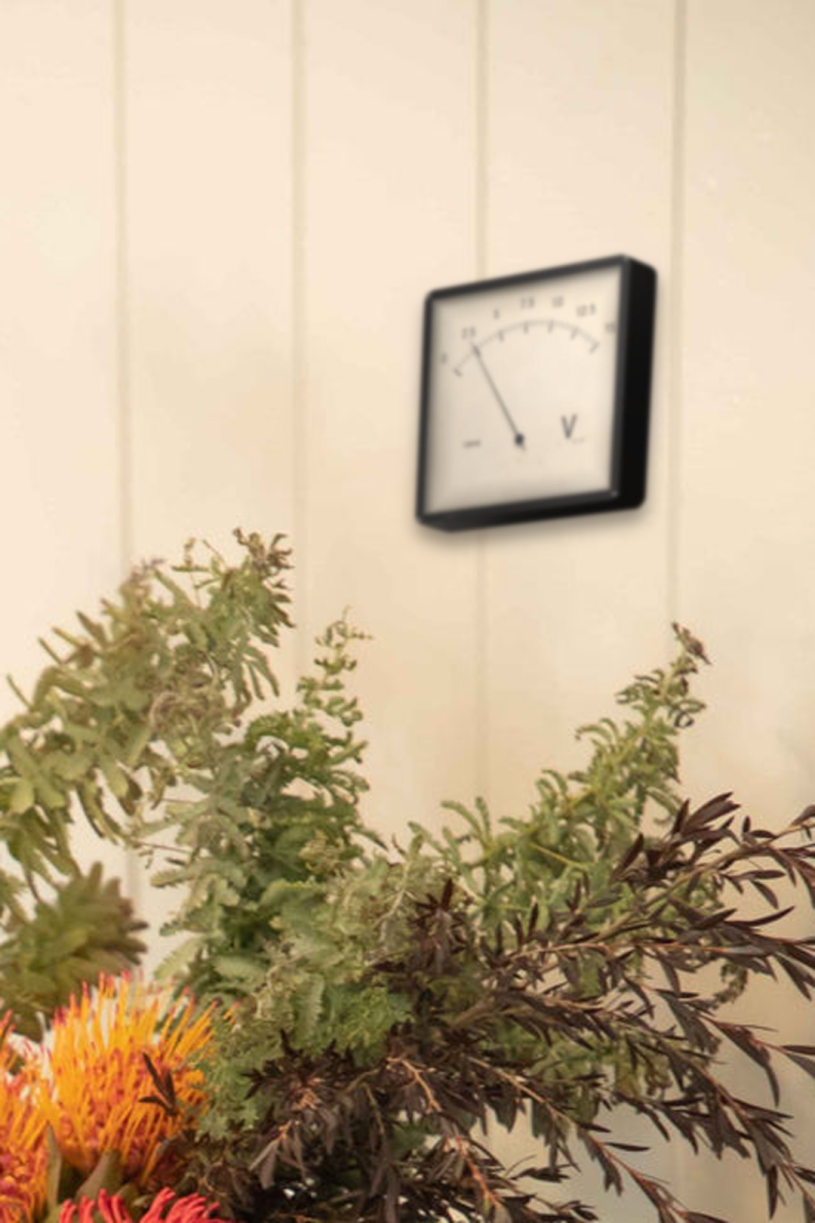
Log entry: V 2.5
